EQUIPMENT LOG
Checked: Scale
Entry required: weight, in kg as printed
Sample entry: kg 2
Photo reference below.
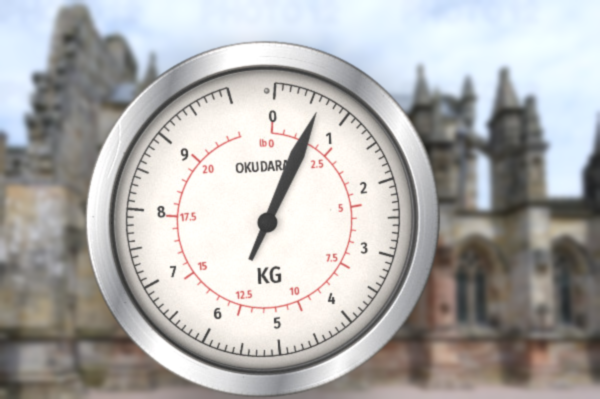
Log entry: kg 0.6
